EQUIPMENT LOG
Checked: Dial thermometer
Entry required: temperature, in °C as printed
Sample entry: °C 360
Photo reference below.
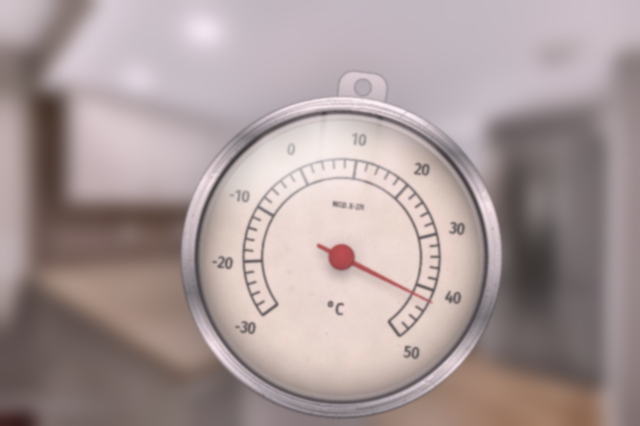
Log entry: °C 42
